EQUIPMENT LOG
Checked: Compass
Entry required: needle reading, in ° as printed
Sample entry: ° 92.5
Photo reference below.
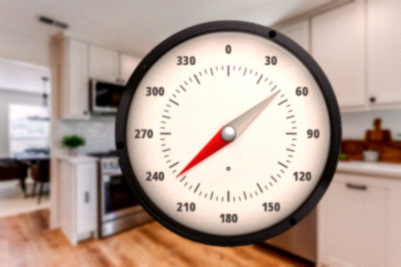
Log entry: ° 230
